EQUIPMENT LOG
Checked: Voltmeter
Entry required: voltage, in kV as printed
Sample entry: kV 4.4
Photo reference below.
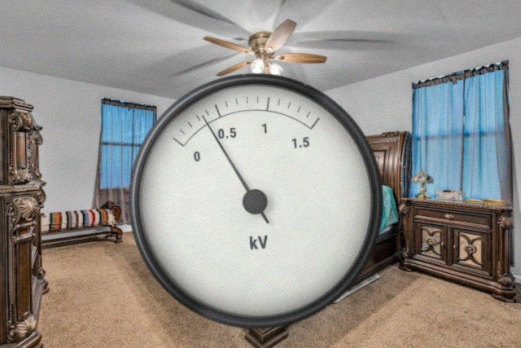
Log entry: kV 0.35
